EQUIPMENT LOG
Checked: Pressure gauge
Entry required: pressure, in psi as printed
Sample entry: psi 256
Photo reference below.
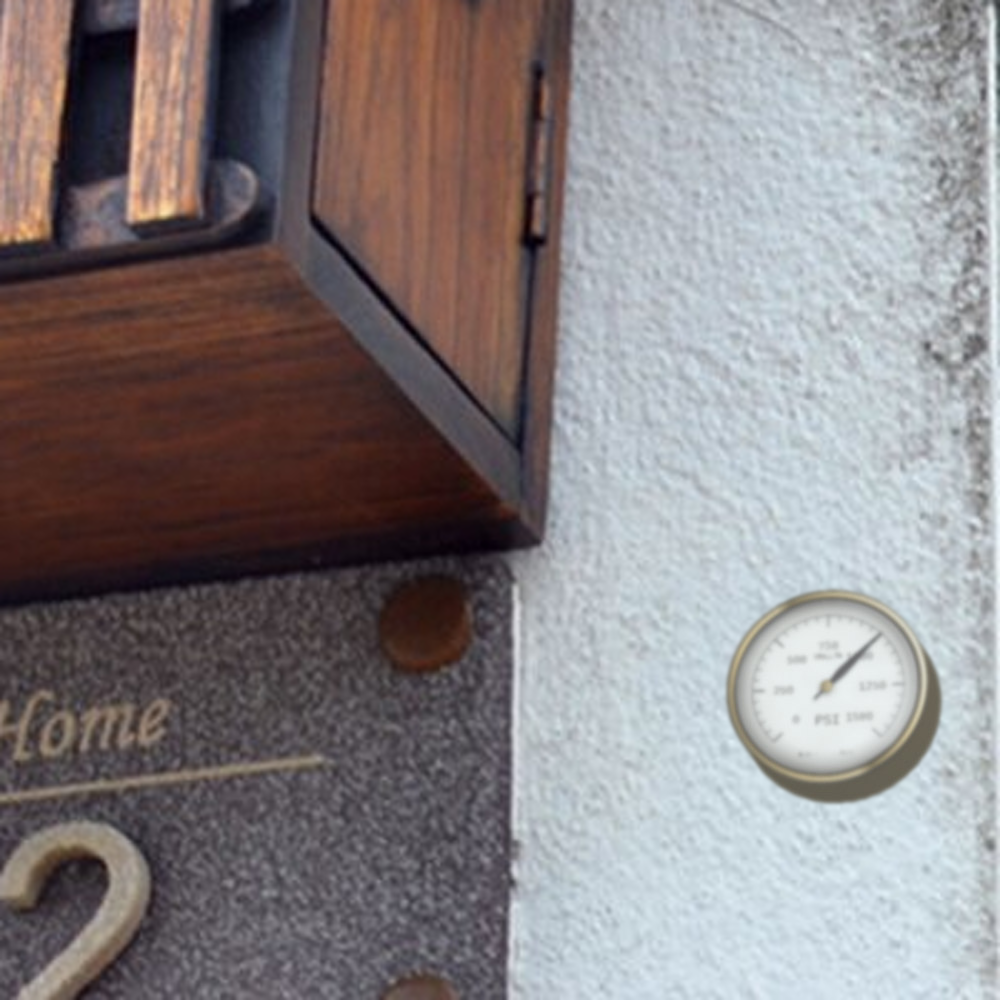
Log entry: psi 1000
